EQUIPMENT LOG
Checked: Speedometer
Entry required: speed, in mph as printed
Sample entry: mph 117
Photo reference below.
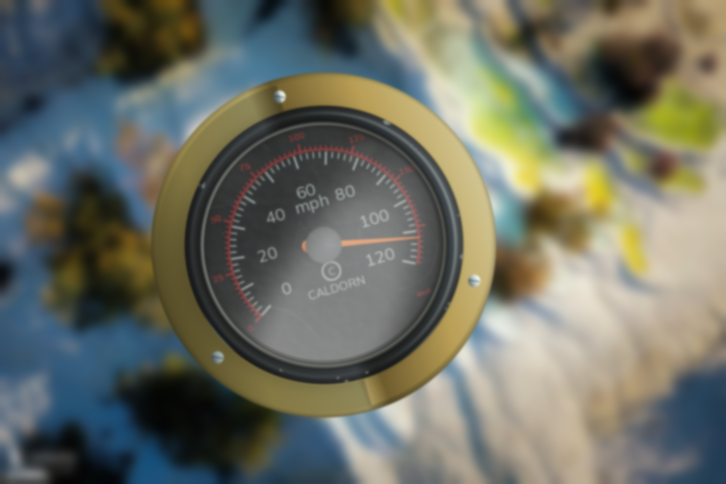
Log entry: mph 112
